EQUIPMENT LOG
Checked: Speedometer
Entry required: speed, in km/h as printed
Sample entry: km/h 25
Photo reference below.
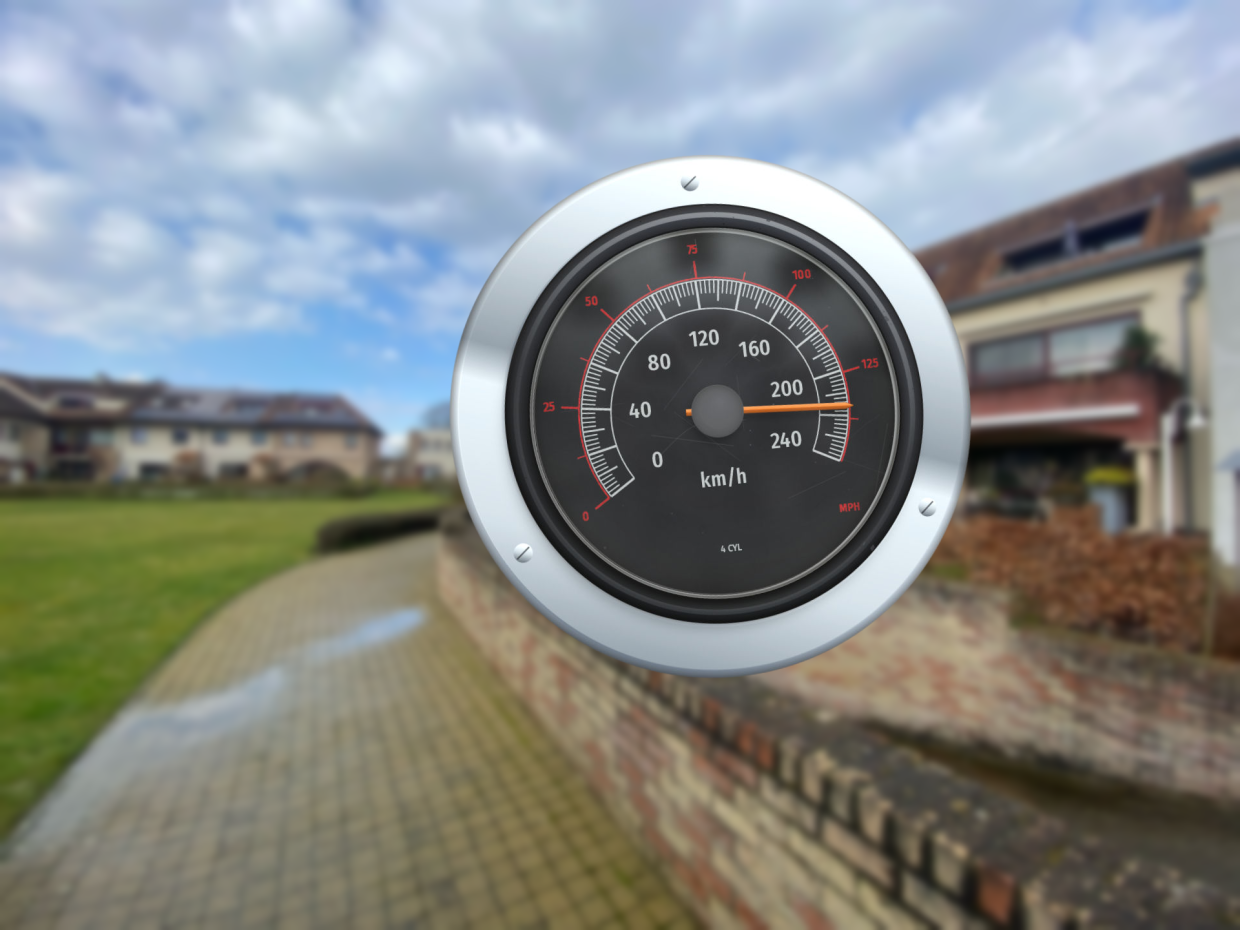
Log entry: km/h 216
